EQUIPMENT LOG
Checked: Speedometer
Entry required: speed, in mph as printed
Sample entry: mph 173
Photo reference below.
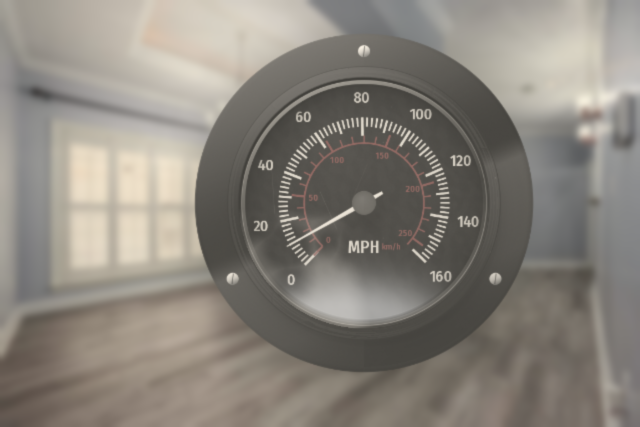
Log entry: mph 10
